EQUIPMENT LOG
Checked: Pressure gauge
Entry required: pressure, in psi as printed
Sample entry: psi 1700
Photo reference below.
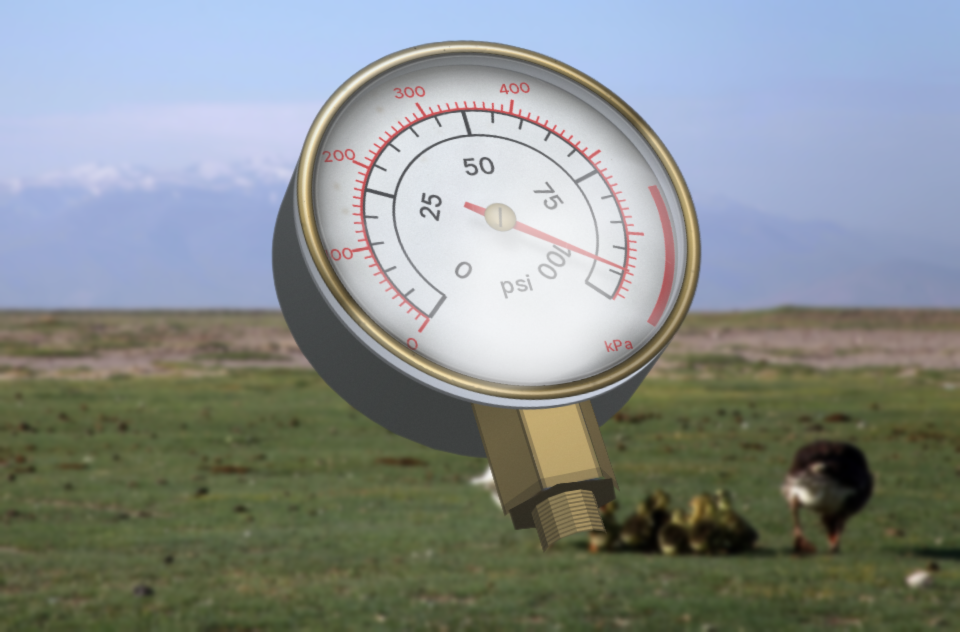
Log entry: psi 95
